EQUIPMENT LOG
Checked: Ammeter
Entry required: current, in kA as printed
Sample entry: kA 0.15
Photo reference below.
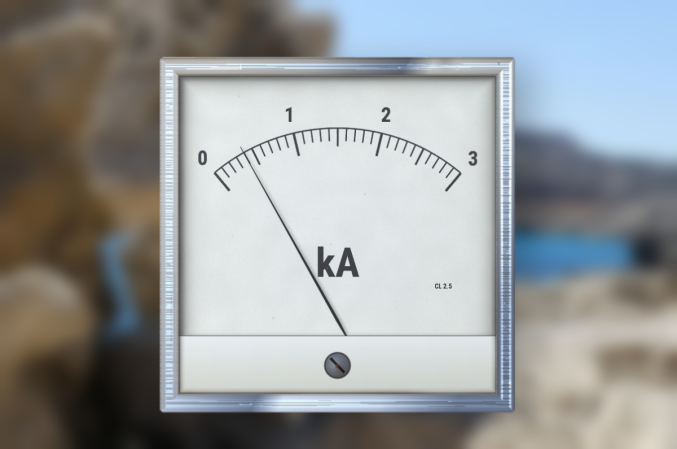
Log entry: kA 0.4
